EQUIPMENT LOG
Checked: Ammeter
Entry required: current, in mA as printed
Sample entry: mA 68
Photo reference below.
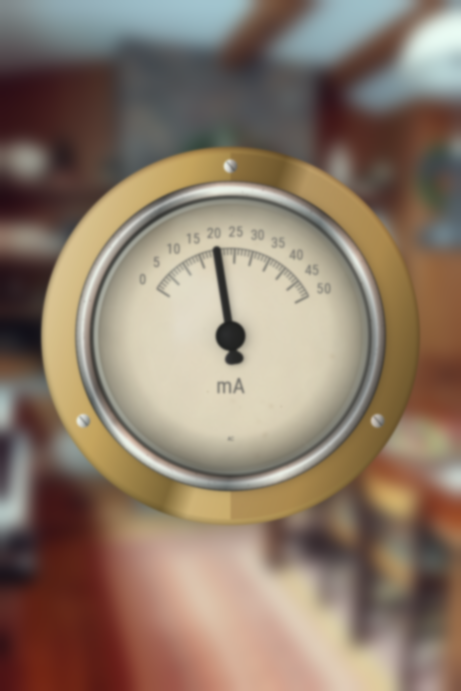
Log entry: mA 20
